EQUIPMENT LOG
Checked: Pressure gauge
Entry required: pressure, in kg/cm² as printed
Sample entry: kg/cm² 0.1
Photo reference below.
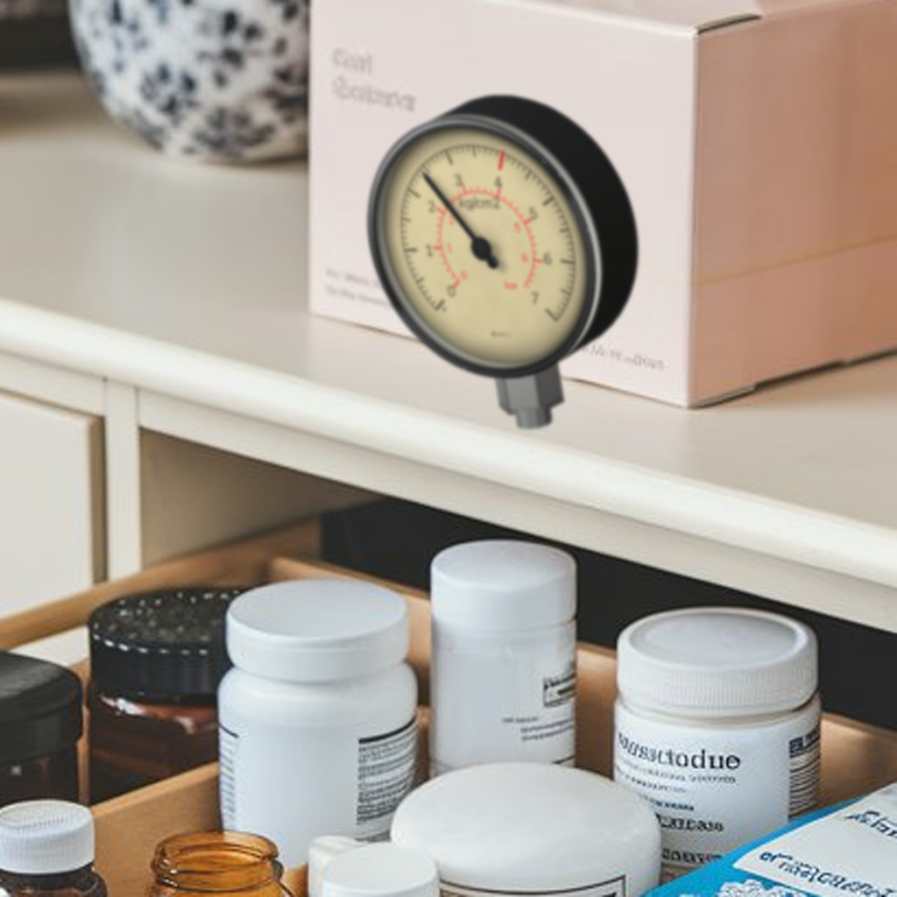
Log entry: kg/cm² 2.5
